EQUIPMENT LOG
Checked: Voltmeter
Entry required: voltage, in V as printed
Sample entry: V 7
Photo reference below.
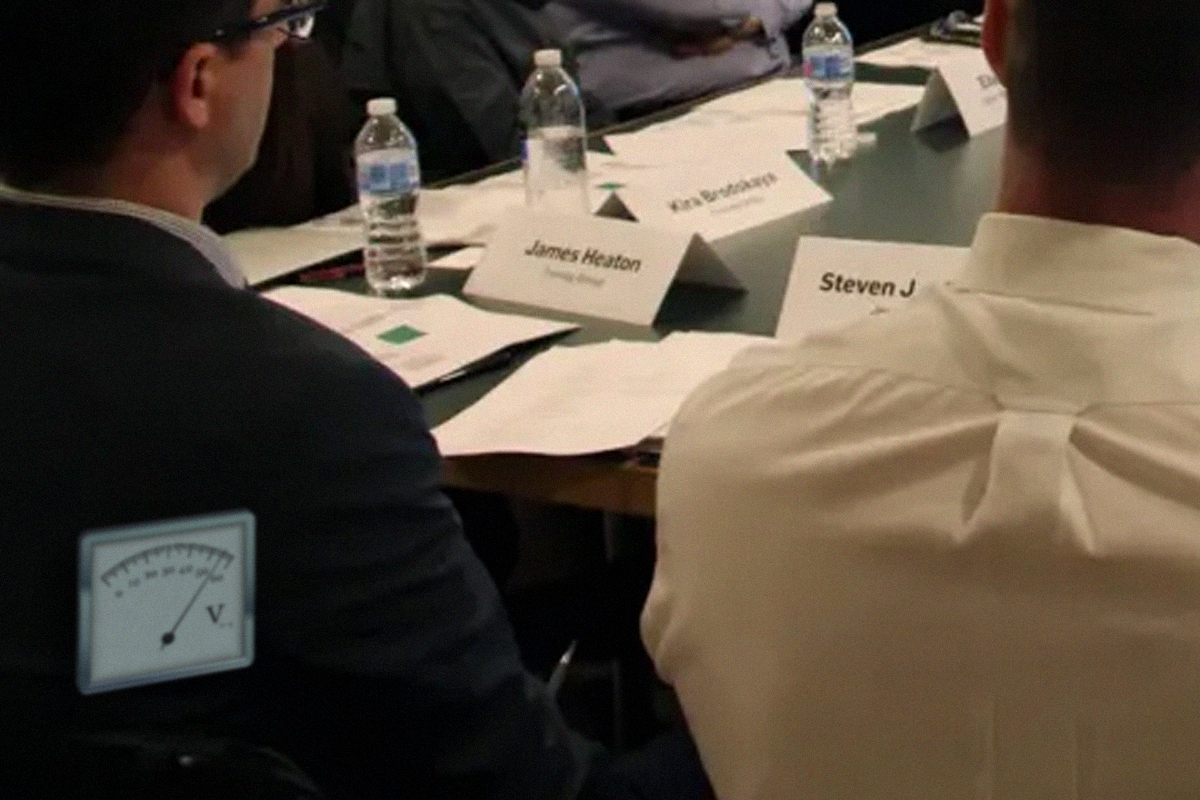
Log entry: V 55
